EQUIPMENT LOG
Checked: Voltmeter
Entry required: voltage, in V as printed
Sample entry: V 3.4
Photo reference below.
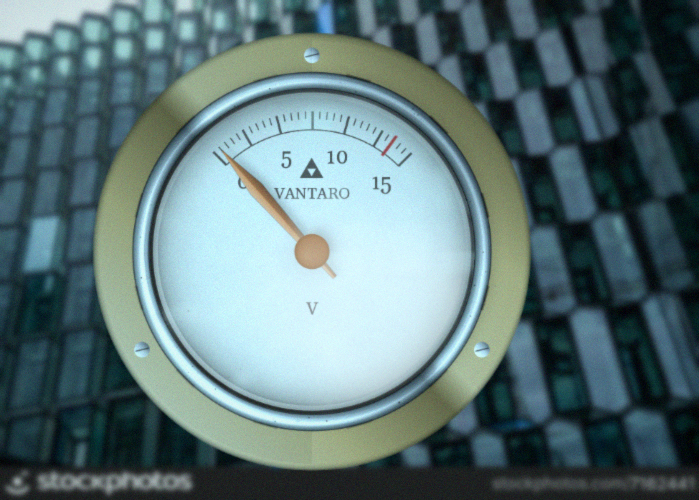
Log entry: V 0.5
